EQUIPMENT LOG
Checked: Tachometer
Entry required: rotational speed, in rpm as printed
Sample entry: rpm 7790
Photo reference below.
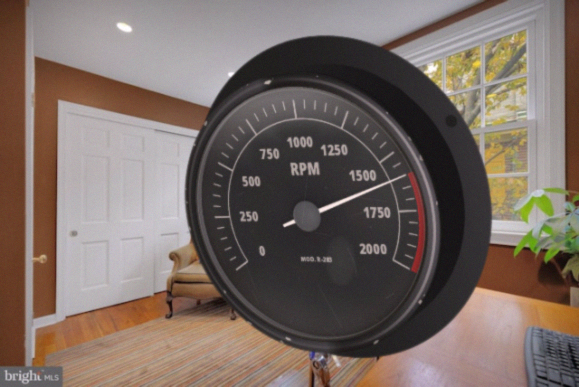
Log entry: rpm 1600
